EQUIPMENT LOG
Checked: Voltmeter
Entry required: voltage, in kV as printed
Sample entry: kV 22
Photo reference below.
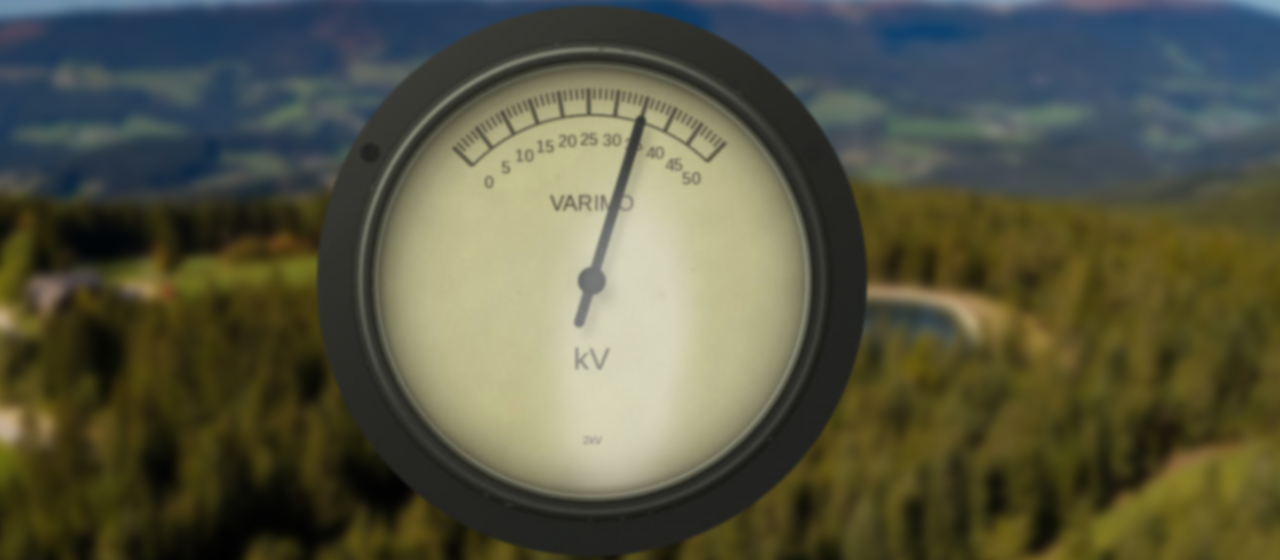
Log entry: kV 35
